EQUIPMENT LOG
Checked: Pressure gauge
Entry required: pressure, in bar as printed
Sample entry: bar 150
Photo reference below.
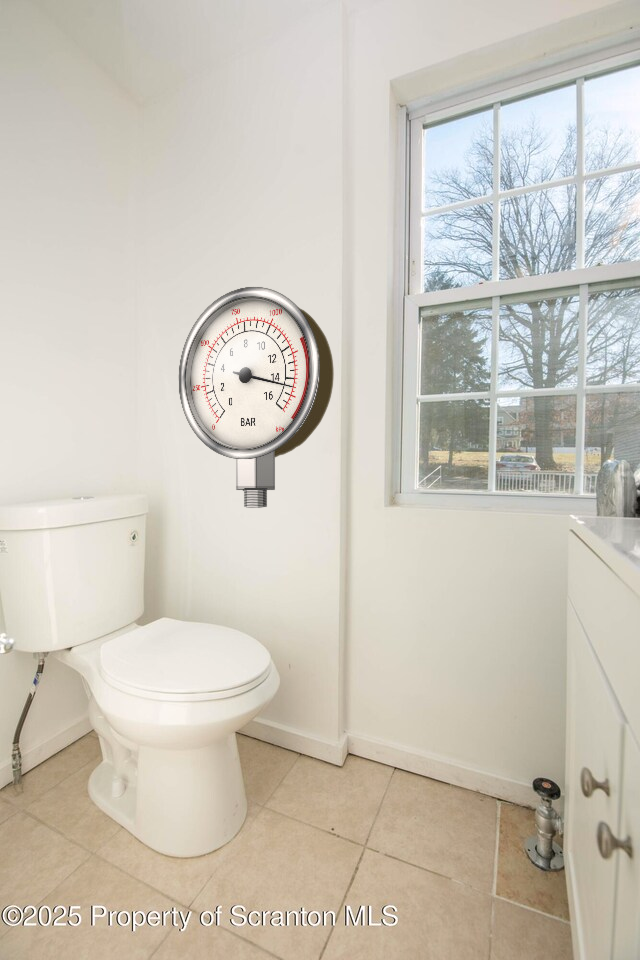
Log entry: bar 14.5
